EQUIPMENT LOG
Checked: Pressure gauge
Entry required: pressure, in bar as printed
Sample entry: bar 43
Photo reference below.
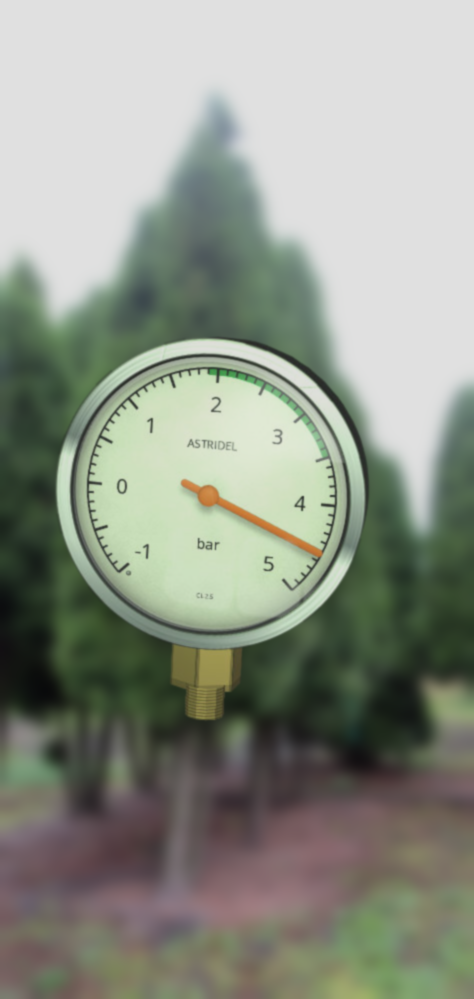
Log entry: bar 4.5
